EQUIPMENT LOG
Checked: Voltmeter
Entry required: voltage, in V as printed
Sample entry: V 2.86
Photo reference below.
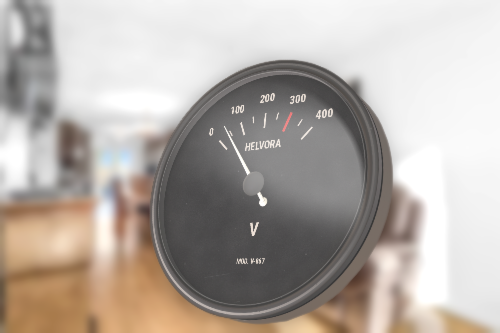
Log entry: V 50
